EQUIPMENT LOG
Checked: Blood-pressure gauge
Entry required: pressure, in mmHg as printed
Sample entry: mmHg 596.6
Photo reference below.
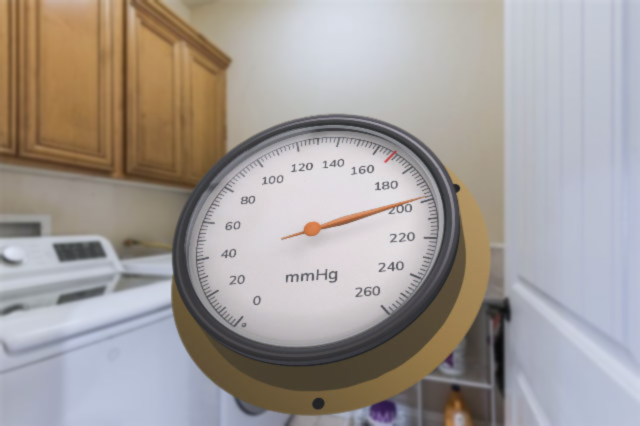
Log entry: mmHg 200
